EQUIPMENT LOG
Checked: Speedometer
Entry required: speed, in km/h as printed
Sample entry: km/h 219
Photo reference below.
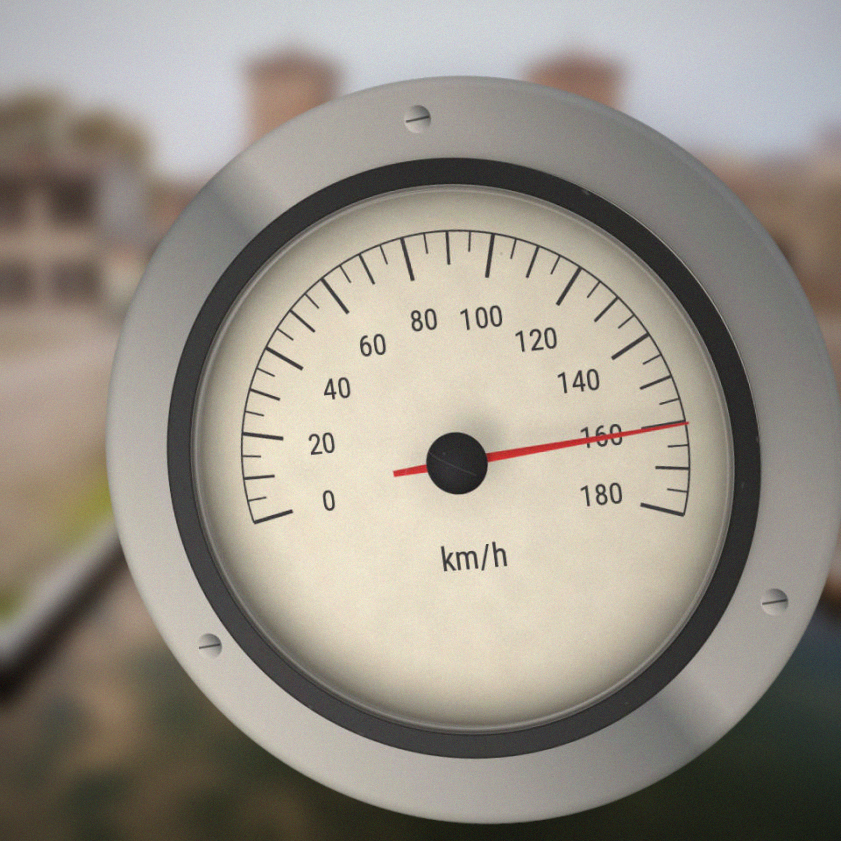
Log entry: km/h 160
